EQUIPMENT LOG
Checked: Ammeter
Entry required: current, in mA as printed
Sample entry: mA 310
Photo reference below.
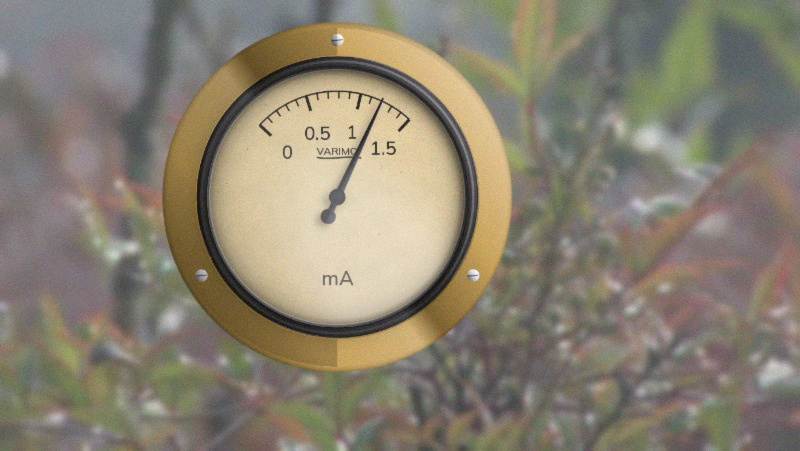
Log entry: mA 1.2
